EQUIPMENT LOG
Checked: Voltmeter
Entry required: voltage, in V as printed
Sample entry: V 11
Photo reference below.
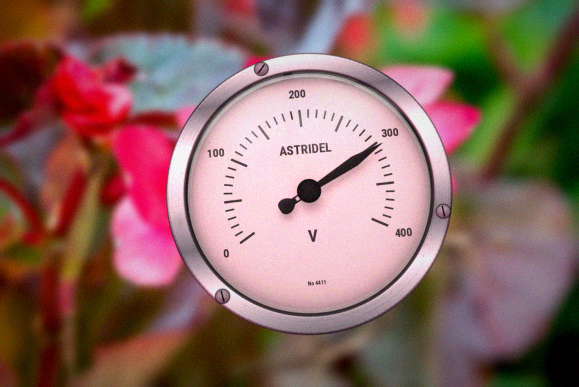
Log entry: V 305
